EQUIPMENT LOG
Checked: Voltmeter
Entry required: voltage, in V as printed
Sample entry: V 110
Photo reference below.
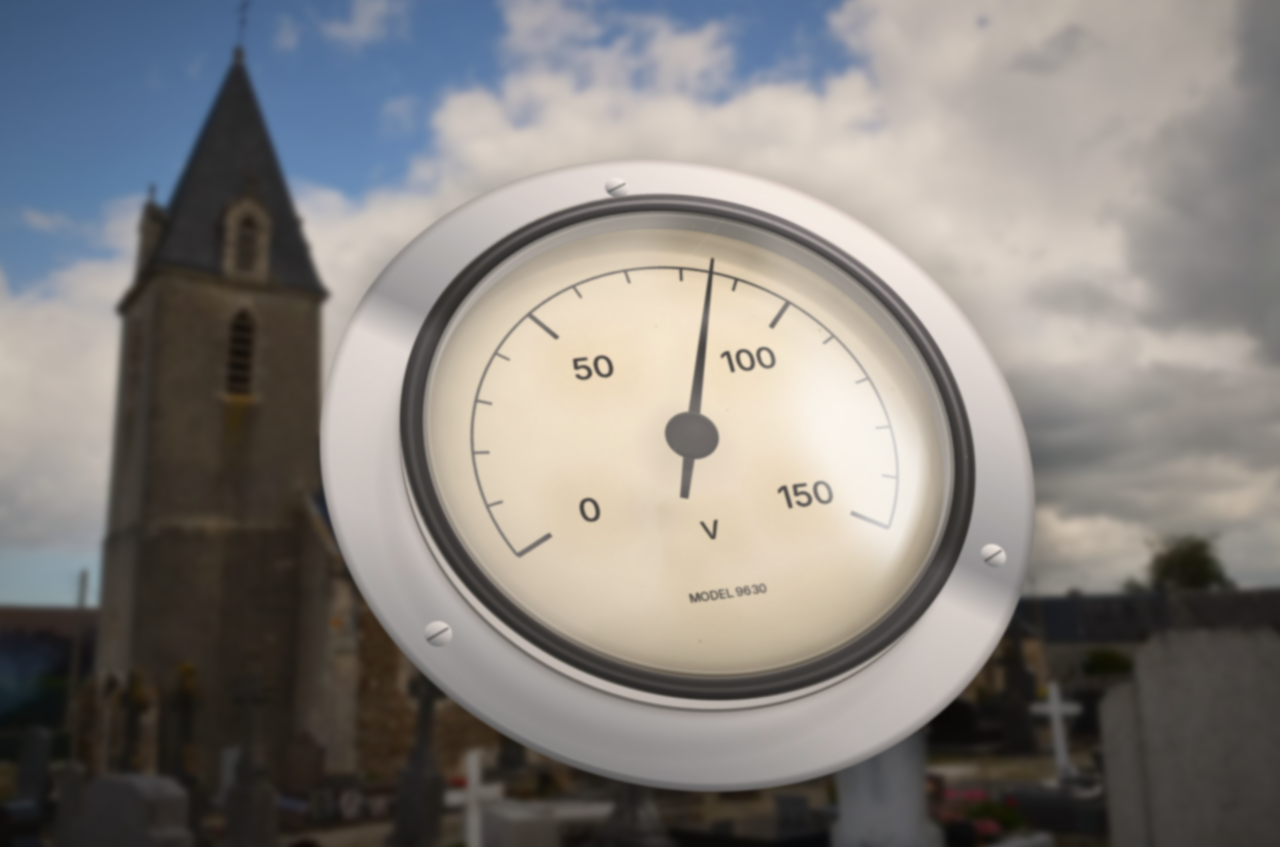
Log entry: V 85
